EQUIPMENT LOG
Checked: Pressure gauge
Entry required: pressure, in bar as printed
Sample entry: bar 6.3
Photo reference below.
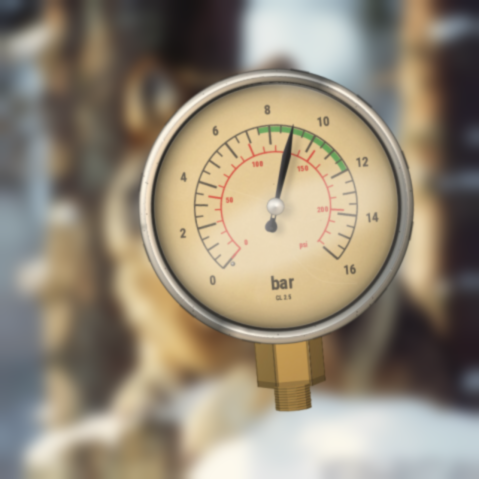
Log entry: bar 9
